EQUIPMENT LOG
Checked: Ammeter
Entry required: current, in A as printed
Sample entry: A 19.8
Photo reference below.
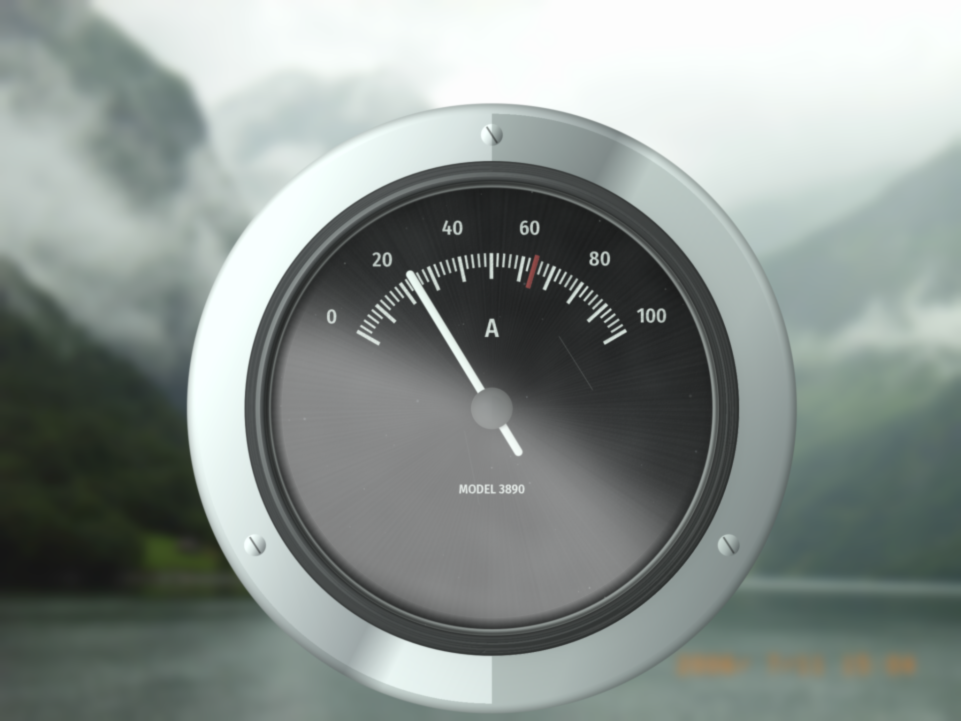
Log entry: A 24
